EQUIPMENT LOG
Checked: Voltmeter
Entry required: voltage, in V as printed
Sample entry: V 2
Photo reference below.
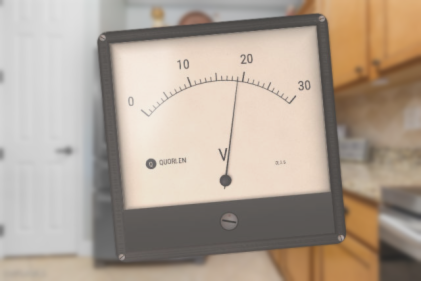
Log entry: V 19
